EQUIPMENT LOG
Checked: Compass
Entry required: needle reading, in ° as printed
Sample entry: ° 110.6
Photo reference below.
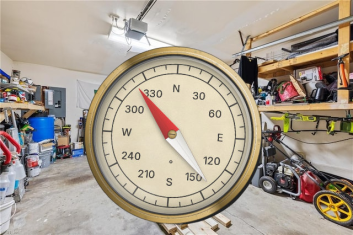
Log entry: ° 320
